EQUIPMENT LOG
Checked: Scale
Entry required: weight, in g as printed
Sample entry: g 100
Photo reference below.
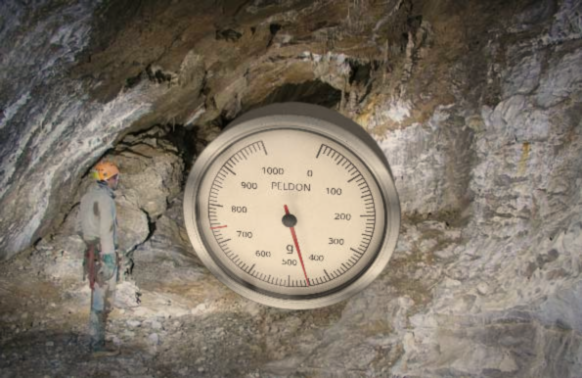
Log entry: g 450
